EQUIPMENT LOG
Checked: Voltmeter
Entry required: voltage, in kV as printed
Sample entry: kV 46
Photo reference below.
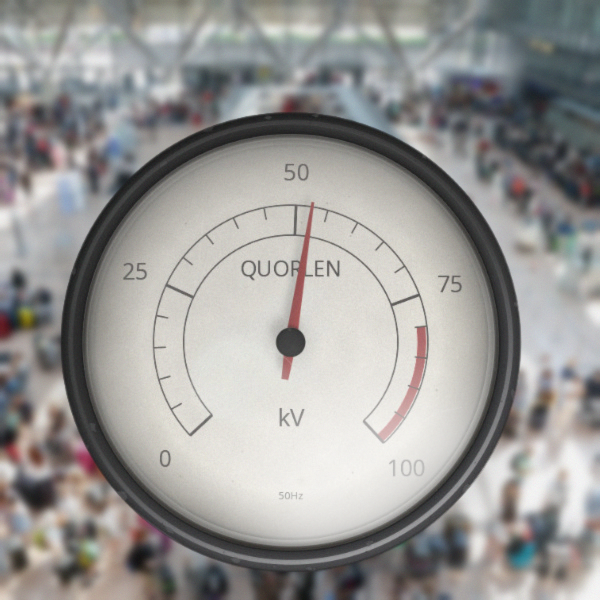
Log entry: kV 52.5
